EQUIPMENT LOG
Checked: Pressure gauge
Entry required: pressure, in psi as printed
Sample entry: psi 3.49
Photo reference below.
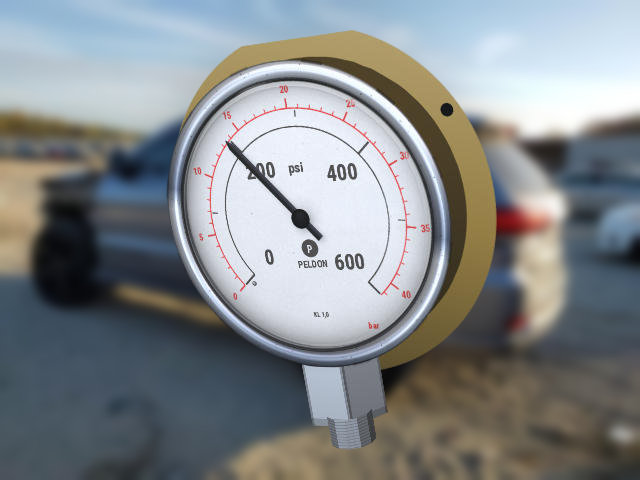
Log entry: psi 200
